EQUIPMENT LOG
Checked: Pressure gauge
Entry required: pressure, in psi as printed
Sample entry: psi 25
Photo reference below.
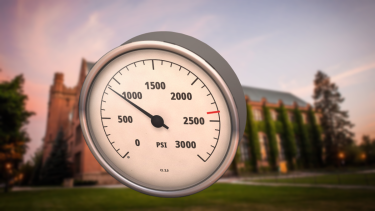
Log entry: psi 900
